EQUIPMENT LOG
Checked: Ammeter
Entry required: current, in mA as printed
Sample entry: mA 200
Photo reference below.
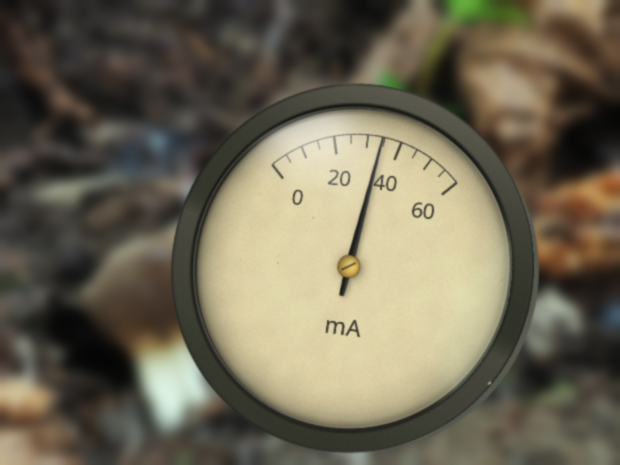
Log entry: mA 35
